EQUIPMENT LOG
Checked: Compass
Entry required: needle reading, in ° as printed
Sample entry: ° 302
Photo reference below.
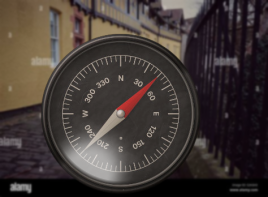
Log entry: ° 45
